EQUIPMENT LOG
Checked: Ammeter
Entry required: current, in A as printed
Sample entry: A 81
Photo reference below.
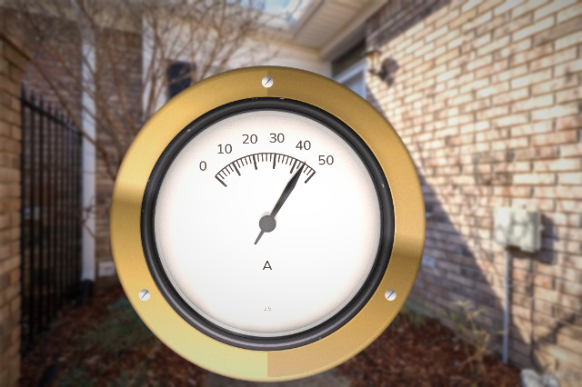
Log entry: A 44
